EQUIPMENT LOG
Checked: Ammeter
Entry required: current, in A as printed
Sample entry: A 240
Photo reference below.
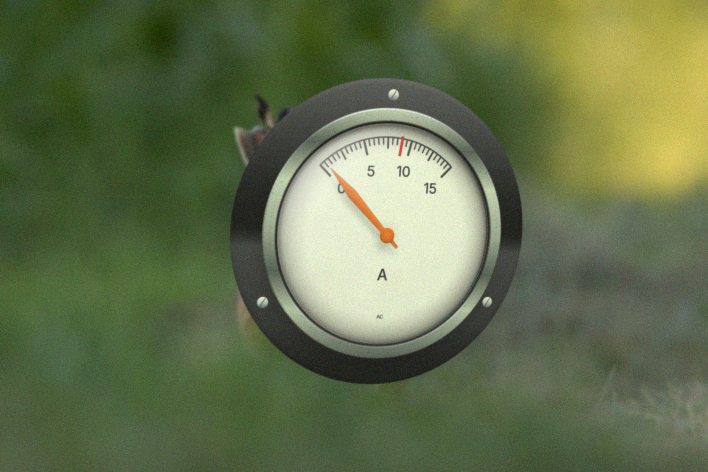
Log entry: A 0.5
